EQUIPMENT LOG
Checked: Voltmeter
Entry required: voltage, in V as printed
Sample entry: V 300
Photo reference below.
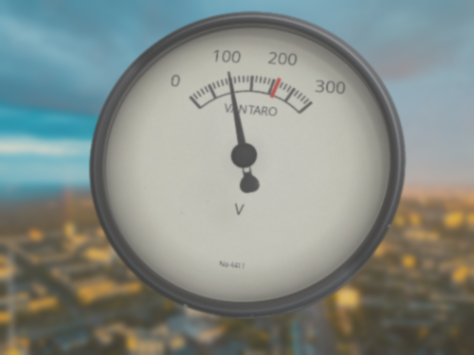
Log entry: V 100
